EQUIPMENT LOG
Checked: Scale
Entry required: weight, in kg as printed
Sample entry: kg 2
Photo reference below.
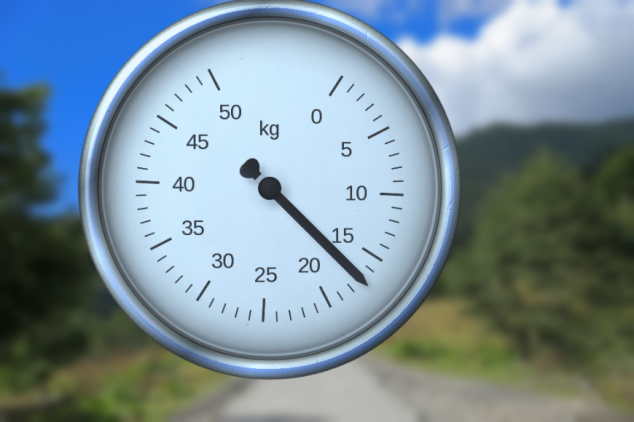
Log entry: kg 17
